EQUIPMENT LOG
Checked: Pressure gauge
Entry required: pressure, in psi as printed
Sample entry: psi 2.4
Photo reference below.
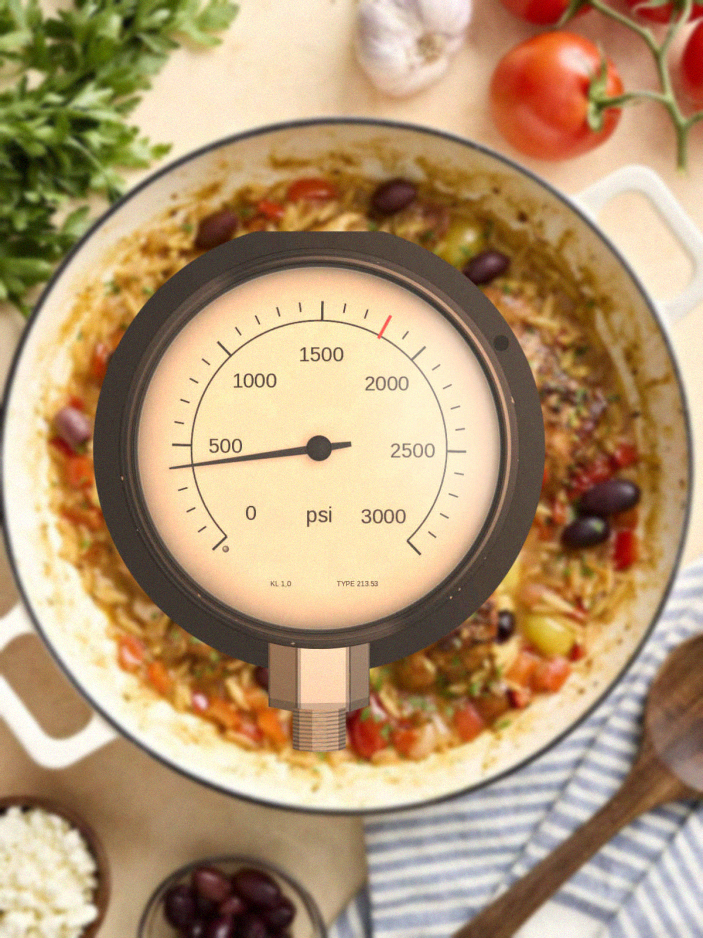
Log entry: psi 400
